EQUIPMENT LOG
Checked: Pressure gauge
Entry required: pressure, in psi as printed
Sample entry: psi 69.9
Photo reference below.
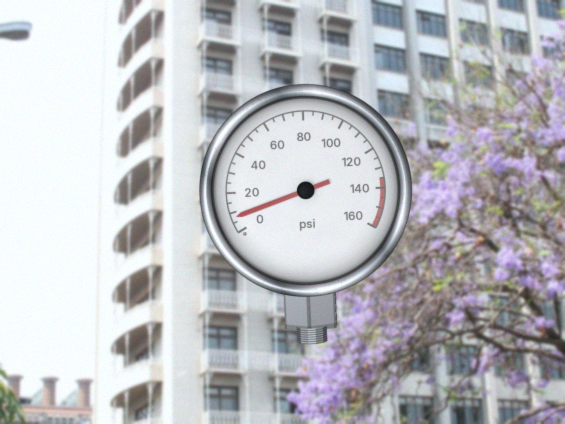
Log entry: psi 7.5
